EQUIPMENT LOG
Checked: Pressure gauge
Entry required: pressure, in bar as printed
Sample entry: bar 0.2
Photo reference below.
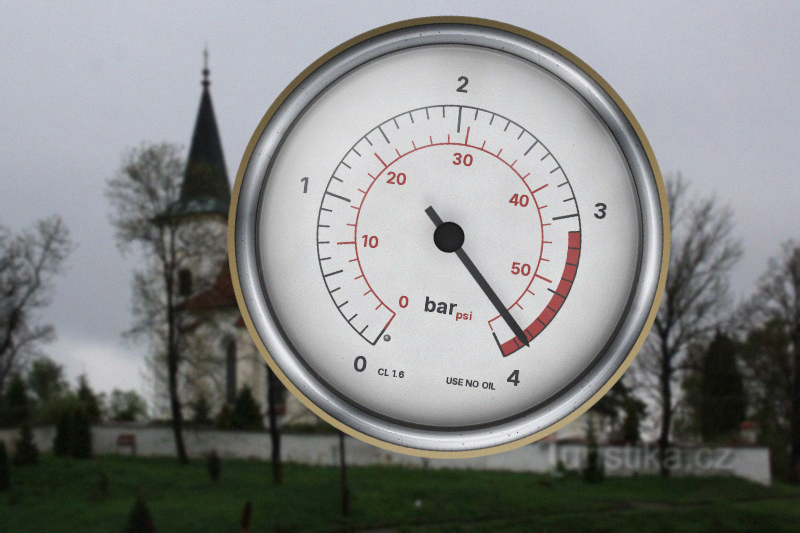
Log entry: bar 3.85
